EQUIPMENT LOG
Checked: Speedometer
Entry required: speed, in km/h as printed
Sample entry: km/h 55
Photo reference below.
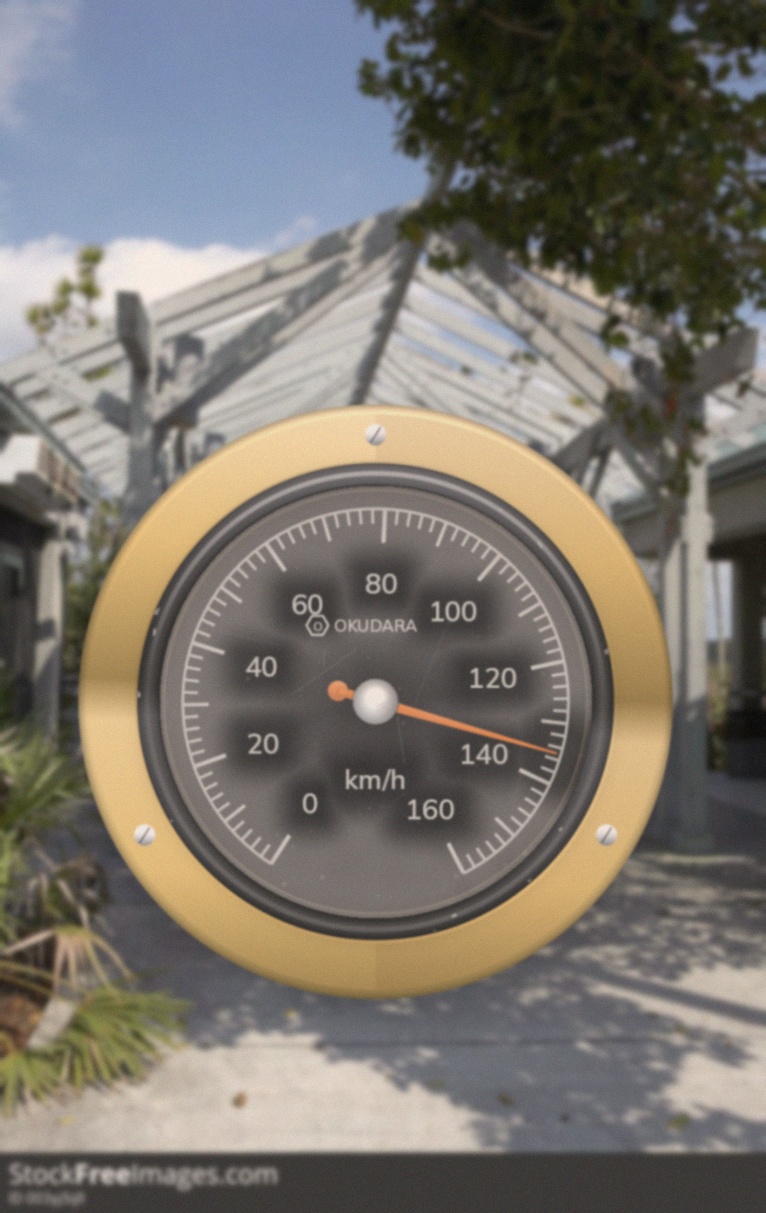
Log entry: km/h 135
